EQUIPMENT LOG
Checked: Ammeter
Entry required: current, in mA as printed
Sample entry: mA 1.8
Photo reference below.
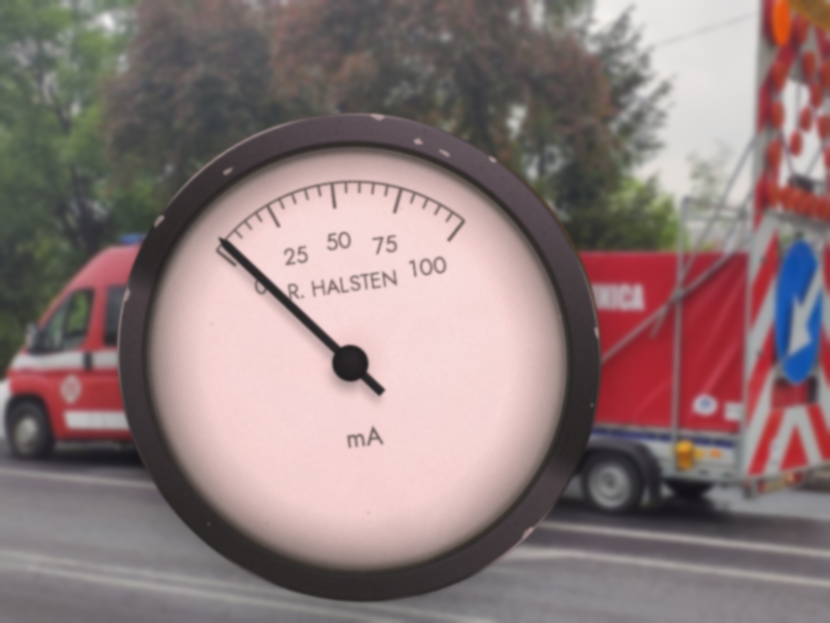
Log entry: mA 5
